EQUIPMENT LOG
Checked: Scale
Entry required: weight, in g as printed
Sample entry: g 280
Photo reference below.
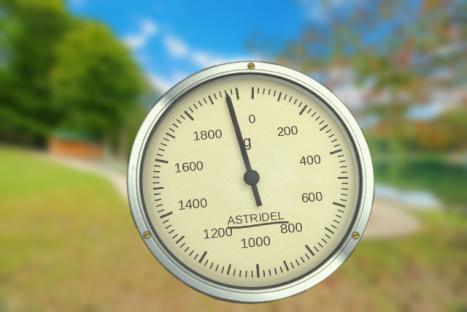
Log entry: g 1960
